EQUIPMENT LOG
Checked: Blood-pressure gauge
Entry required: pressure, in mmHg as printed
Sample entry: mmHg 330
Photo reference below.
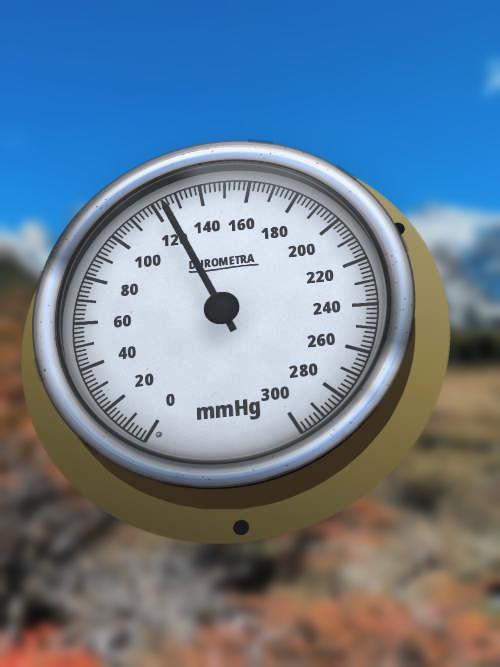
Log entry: mmHg 124
